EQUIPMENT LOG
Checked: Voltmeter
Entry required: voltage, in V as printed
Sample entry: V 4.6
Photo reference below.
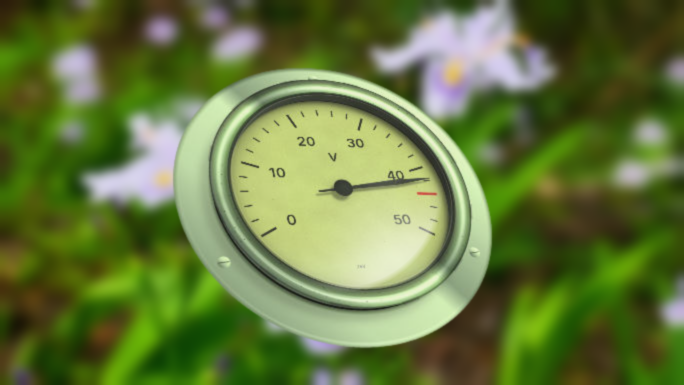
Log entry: V 42
